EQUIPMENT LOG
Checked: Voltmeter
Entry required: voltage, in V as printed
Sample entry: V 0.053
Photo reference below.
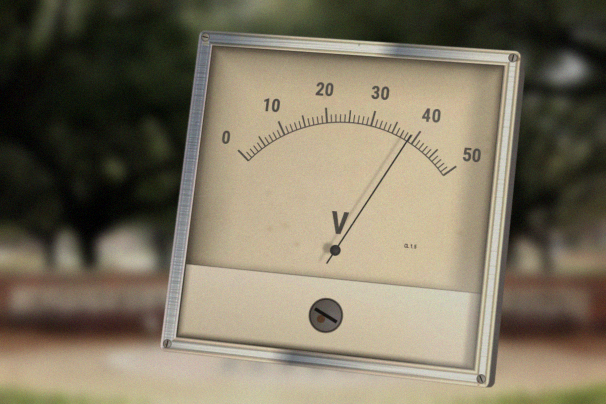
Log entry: V 39
